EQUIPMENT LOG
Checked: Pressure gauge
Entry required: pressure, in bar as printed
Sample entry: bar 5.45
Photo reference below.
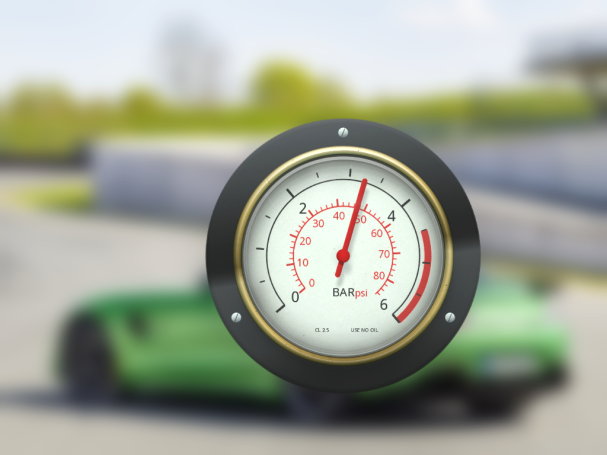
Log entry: bar 3.25
